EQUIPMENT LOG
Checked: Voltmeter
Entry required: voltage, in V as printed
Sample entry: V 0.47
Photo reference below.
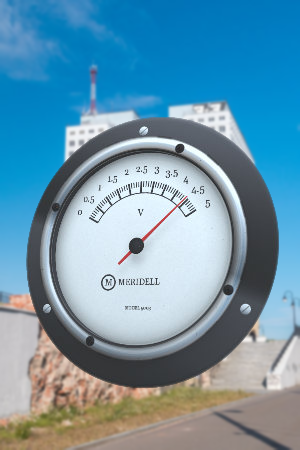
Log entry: V 4.5
